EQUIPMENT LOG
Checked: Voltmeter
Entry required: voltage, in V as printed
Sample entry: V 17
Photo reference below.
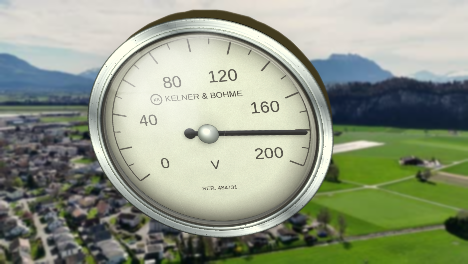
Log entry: V 180
